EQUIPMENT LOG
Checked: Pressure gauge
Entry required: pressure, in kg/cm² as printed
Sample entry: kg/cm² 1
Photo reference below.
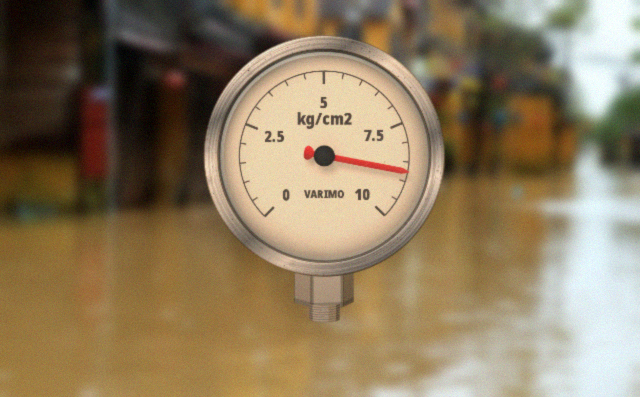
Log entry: kg/cm² 8.75
